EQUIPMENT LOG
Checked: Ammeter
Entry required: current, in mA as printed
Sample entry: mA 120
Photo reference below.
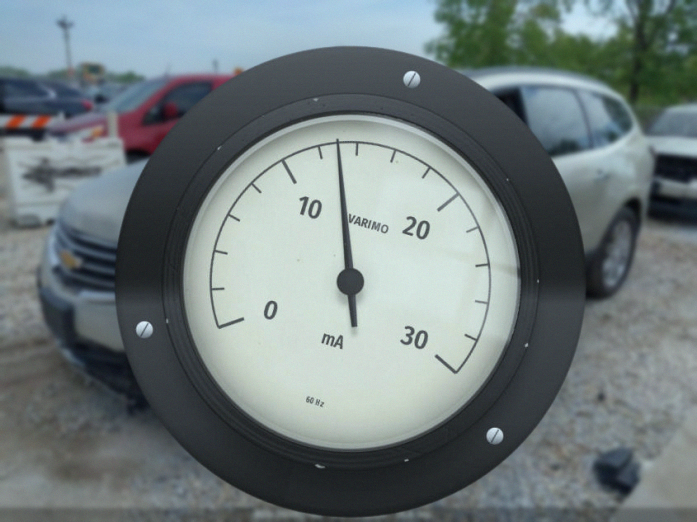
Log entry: mA 13
